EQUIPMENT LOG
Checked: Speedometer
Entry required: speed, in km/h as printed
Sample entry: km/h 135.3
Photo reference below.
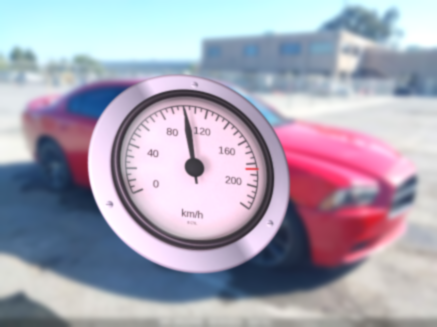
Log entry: km/h 100
